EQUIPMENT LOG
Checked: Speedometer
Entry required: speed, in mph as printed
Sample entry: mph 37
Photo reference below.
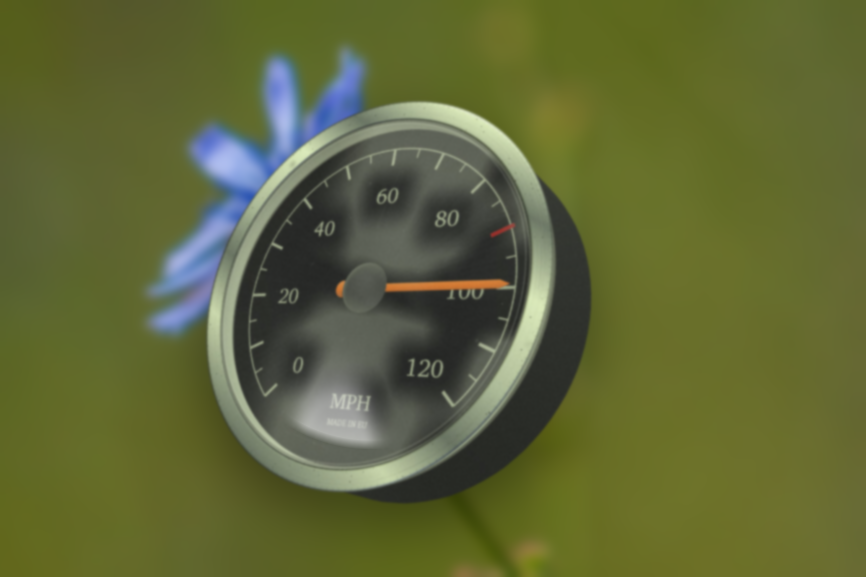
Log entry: mph 100
